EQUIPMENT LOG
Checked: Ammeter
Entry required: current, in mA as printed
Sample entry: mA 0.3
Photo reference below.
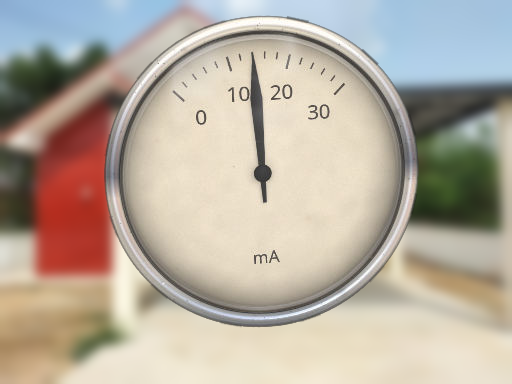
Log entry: mA 14
